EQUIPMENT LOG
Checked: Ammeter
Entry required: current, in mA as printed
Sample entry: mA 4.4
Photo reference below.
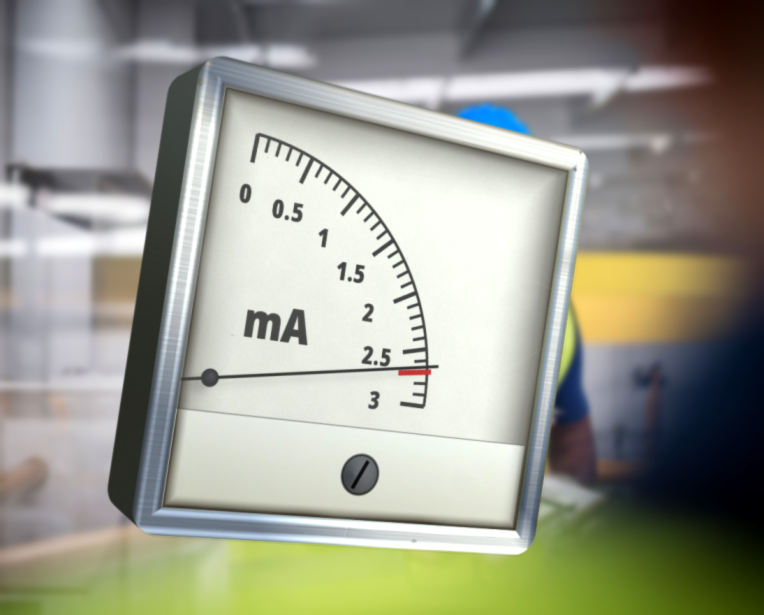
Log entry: mA 2.65
